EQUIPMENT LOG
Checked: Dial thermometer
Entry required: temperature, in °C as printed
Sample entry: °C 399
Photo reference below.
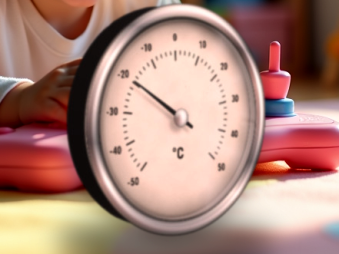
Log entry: °C -20
